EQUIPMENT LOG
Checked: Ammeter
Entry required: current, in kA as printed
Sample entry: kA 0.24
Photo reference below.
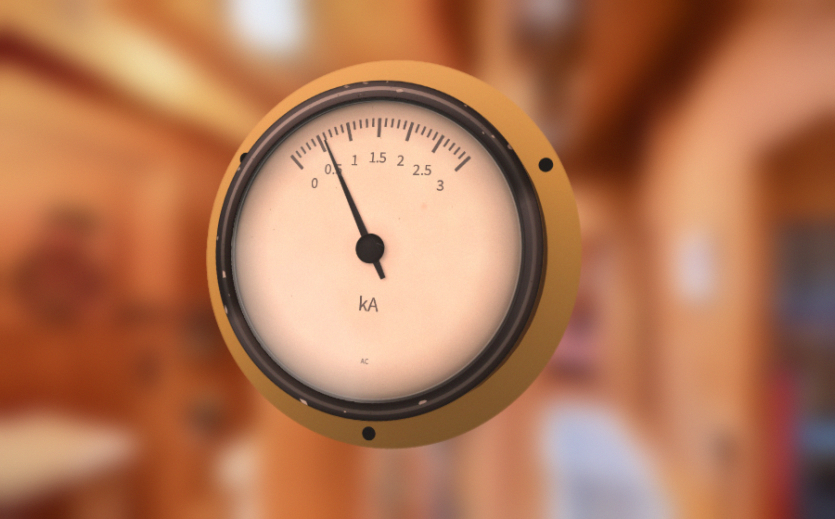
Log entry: kA 0.6
